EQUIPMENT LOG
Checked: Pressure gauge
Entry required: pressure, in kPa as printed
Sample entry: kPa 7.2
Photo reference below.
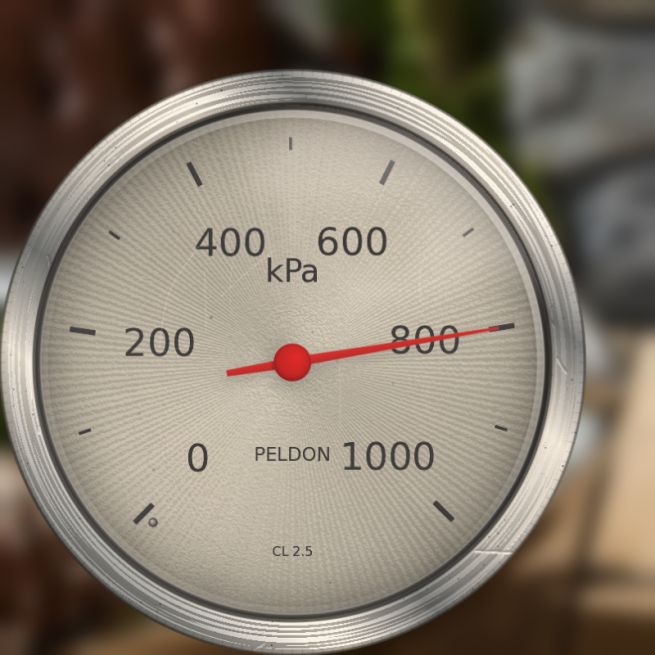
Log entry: kPa 800
